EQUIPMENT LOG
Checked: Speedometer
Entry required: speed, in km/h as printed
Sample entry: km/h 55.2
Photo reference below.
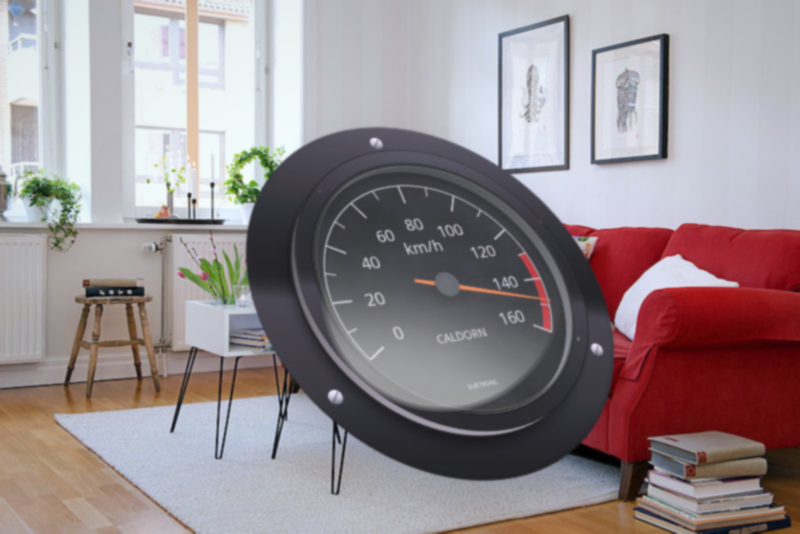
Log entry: km/h 150
